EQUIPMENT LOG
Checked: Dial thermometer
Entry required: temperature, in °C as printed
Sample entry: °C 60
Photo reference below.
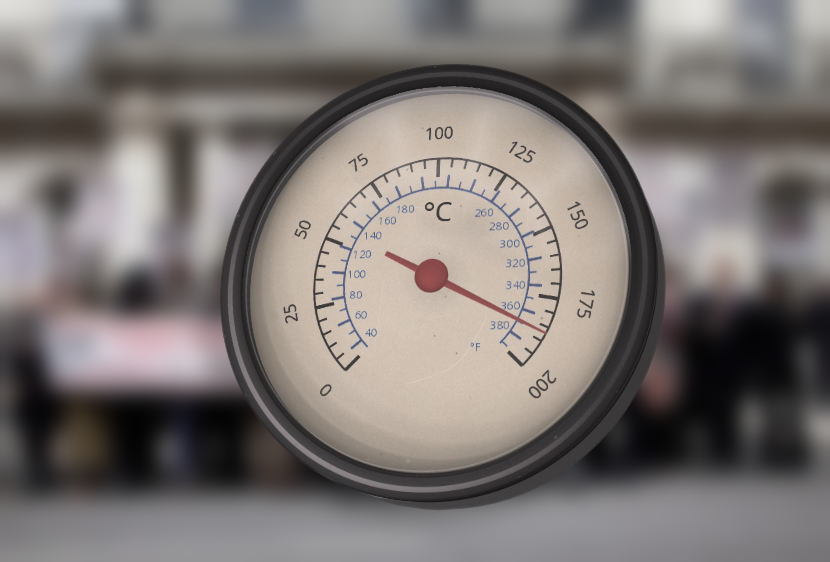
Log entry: °C 187.5
